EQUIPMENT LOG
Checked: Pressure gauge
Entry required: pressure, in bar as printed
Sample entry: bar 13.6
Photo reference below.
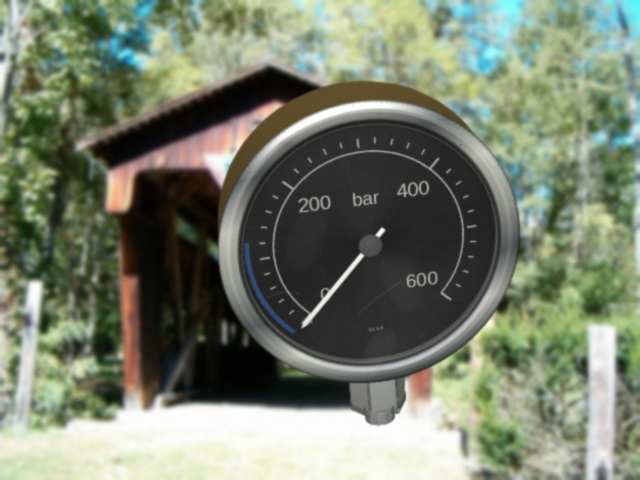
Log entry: bar 0
